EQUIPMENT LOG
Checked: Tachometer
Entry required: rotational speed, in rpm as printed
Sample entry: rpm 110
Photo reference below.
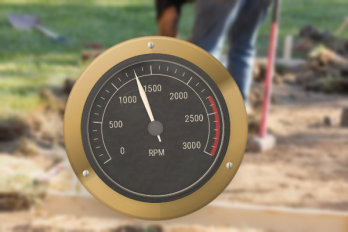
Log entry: rpm 1300
